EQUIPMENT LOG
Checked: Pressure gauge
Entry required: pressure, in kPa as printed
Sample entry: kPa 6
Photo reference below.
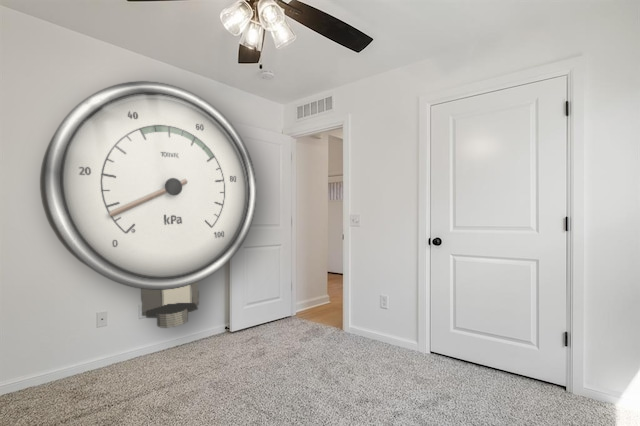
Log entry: kPa 7.5
